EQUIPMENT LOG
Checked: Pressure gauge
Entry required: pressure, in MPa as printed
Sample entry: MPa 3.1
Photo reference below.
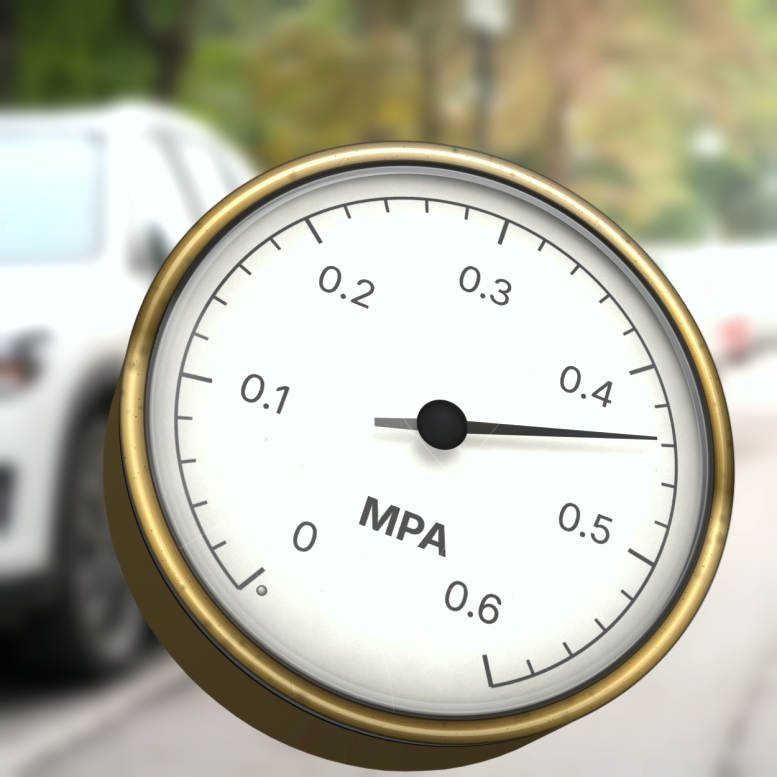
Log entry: MPa 0.44
